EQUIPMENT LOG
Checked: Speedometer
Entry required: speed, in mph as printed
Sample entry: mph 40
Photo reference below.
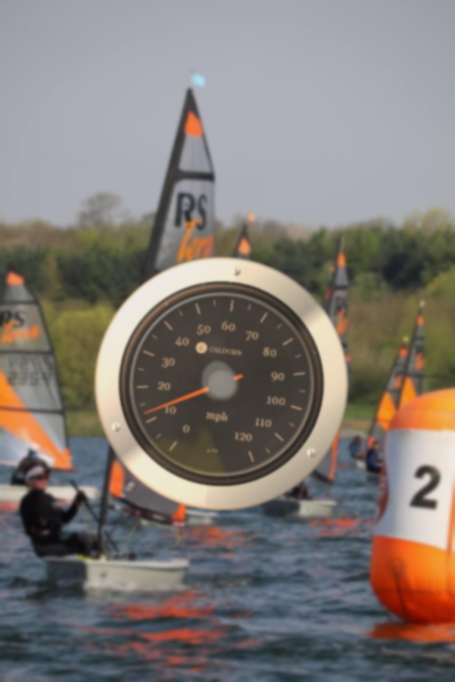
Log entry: mph 12.5
